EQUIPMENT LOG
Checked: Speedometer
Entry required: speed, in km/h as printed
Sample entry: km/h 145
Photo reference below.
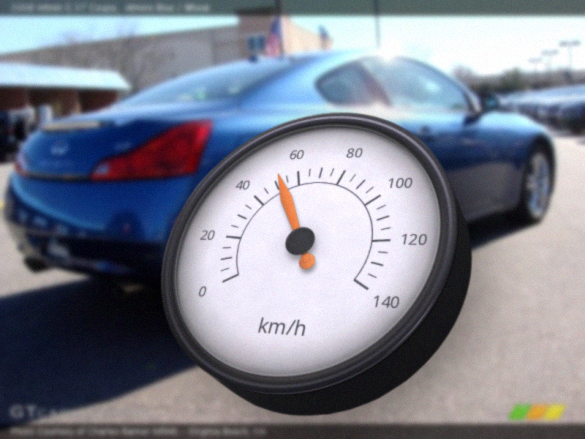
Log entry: km/h 52.5
